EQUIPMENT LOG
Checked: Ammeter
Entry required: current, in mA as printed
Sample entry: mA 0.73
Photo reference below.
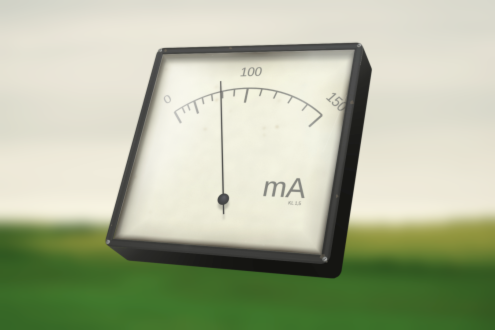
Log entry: mA 80
